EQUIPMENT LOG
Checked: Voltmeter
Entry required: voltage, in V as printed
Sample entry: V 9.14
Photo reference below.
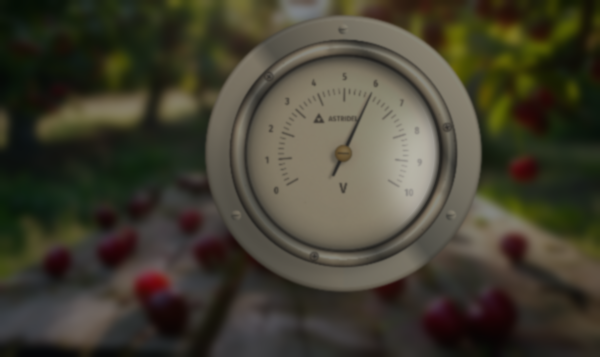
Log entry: V 6
